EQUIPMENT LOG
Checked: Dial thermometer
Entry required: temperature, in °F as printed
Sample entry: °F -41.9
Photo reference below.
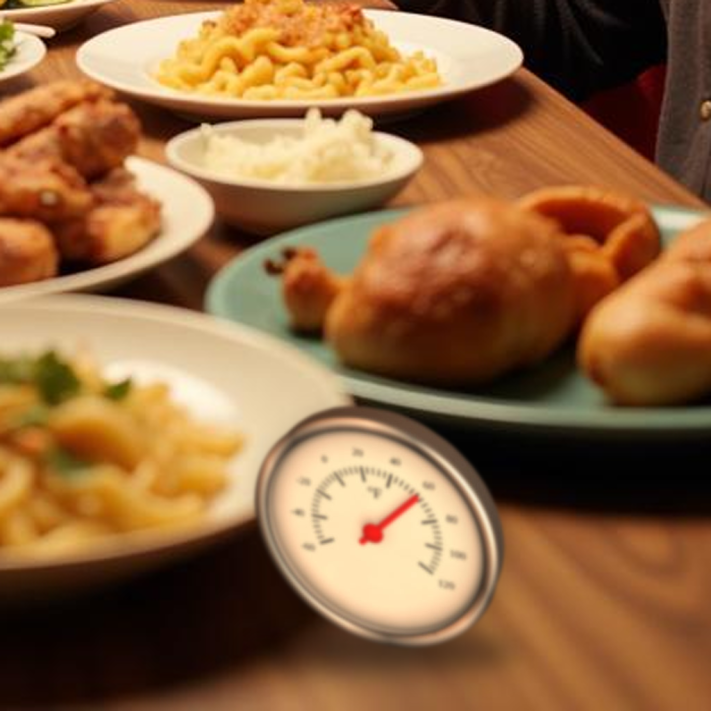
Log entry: °F 60
